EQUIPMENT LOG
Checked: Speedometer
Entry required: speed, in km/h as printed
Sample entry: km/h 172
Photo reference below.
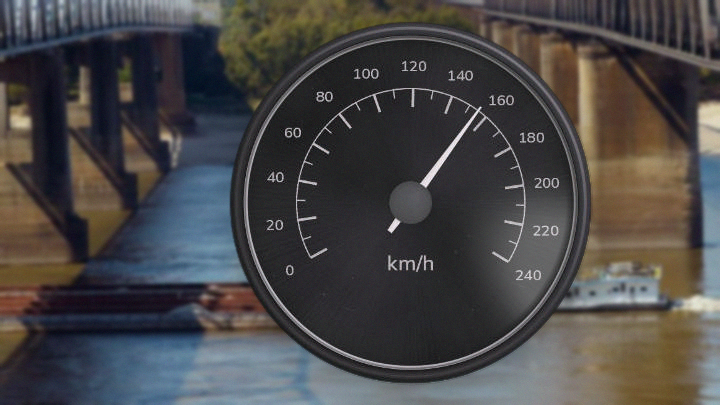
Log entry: km/h 155
